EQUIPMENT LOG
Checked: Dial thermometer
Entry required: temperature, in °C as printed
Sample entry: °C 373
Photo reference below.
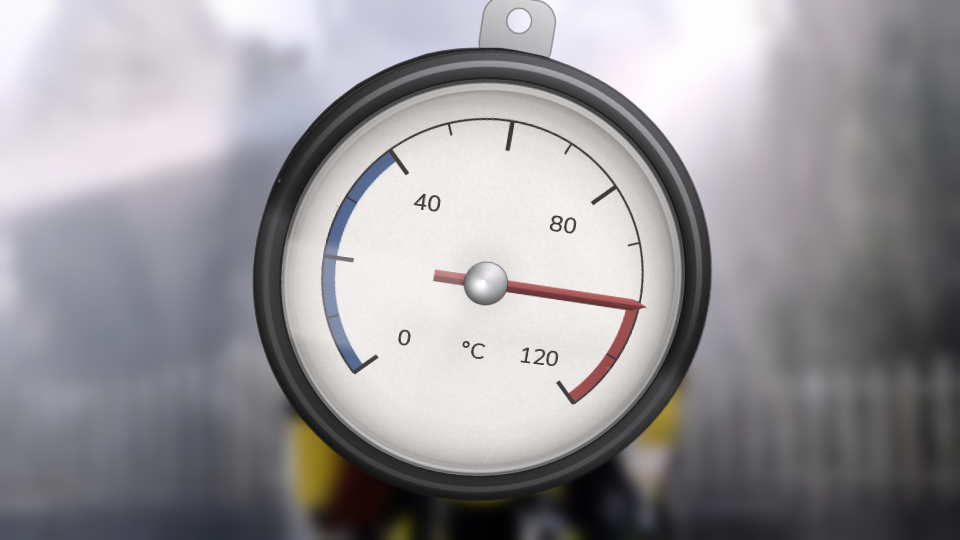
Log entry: °C 100
